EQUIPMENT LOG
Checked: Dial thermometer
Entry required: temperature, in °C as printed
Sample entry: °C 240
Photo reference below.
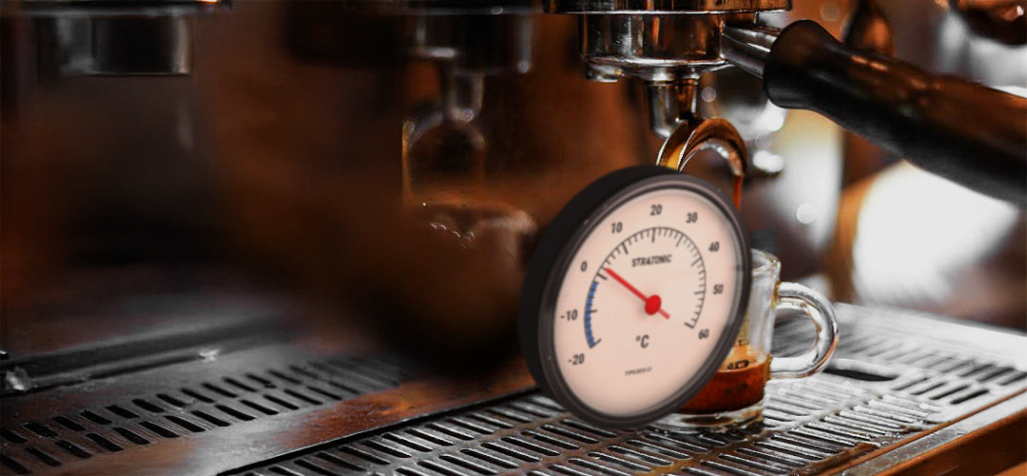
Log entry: °C 2
